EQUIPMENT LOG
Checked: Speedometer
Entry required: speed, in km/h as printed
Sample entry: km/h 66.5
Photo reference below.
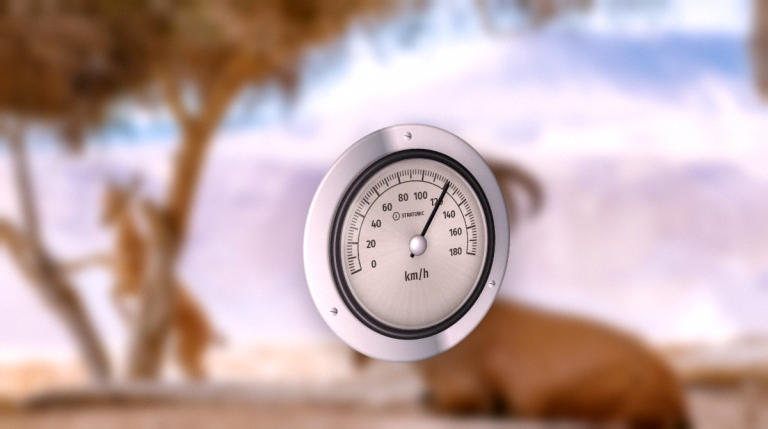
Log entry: km/h 120
